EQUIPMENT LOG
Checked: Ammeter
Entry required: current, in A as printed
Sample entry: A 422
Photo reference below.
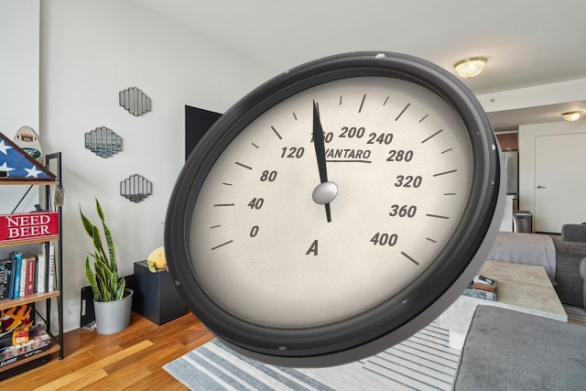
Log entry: A 160
